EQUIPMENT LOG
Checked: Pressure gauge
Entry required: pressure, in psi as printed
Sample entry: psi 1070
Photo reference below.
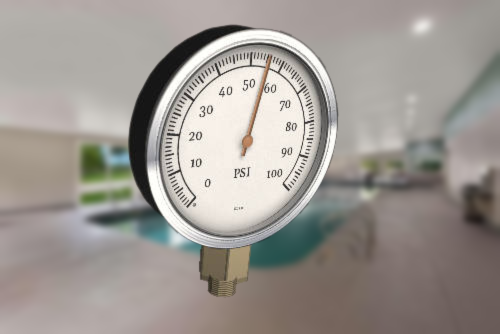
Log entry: psi 55
